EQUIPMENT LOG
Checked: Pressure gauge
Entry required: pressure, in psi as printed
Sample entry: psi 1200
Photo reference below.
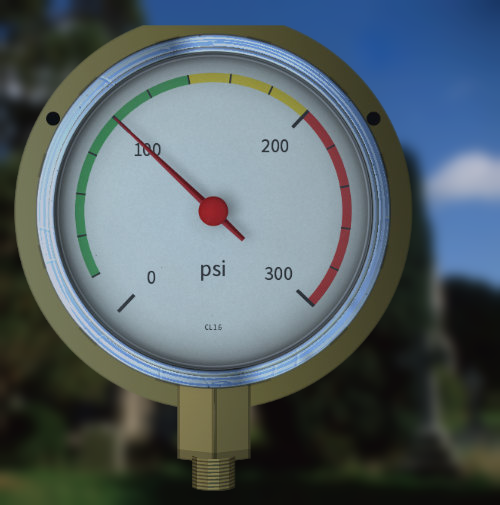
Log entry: psi 100
